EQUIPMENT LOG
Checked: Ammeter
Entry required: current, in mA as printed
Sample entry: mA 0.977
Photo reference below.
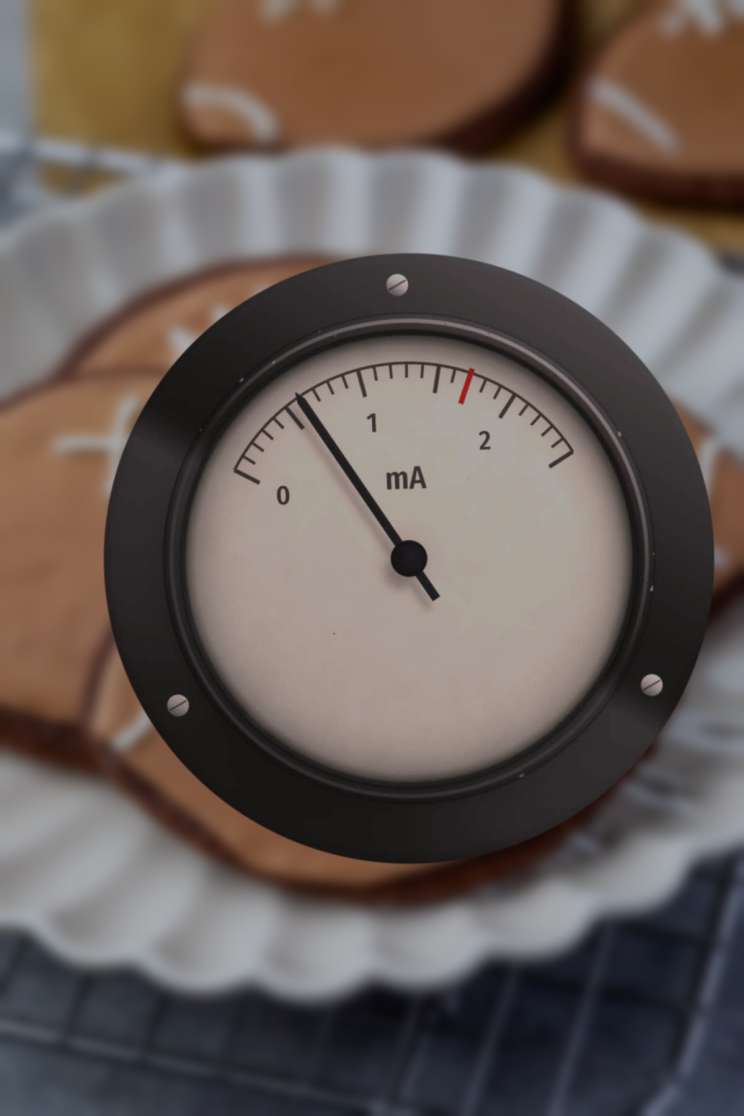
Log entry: mA 0.6
